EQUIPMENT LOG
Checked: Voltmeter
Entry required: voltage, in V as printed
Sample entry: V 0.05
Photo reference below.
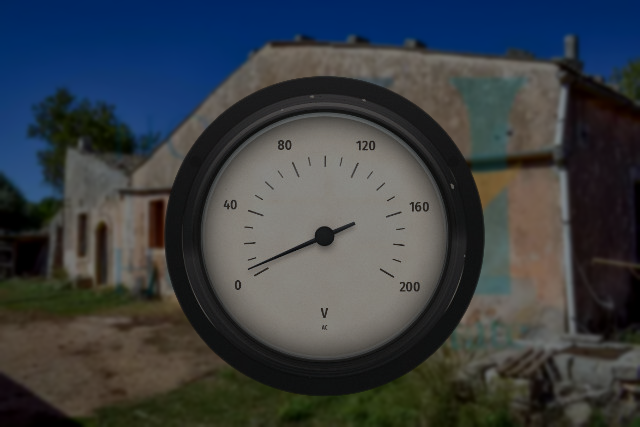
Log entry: V 5
